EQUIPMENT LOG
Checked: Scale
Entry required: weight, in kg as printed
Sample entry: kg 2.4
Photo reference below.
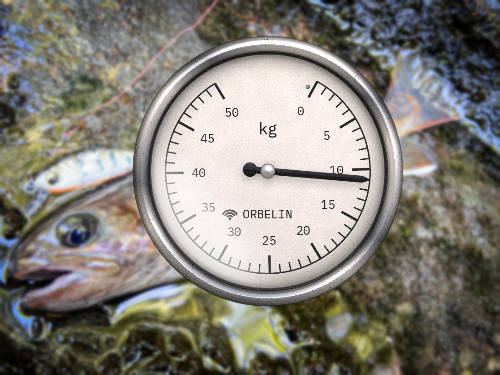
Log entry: kg 11
